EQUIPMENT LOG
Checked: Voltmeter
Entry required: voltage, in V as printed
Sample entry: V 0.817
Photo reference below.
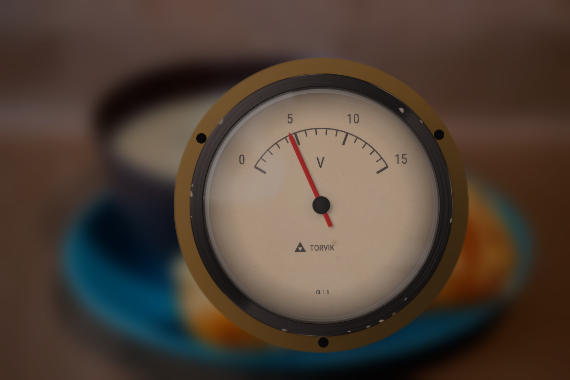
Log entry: V 4.5
